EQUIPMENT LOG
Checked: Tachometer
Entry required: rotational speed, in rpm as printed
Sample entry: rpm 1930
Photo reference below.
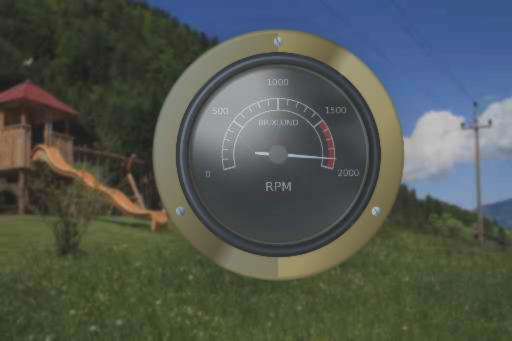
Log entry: rpm 1900
